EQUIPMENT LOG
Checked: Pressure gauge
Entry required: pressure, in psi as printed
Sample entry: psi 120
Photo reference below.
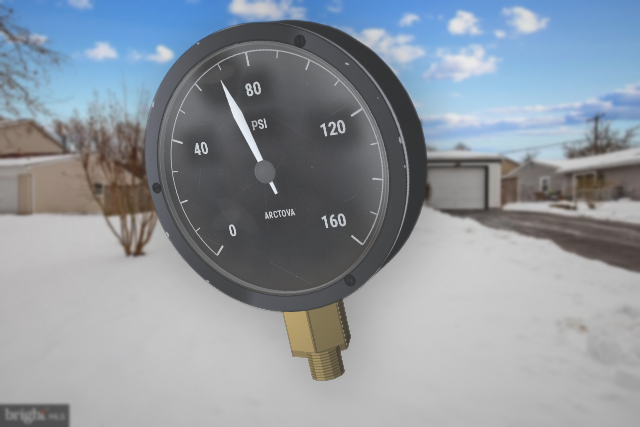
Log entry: psi 70
